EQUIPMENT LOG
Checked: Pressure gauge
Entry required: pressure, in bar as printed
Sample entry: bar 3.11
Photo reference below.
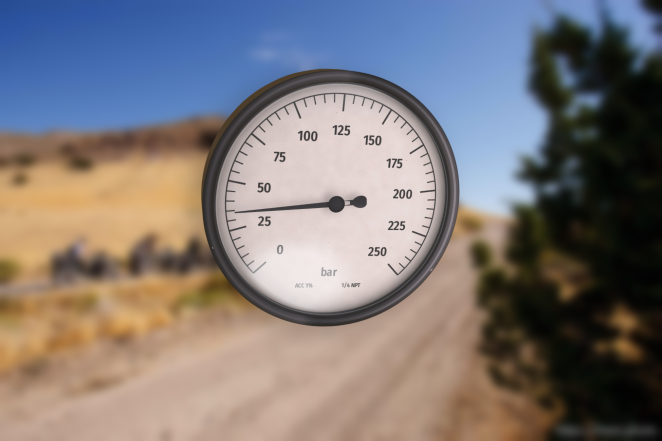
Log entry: bar 35
